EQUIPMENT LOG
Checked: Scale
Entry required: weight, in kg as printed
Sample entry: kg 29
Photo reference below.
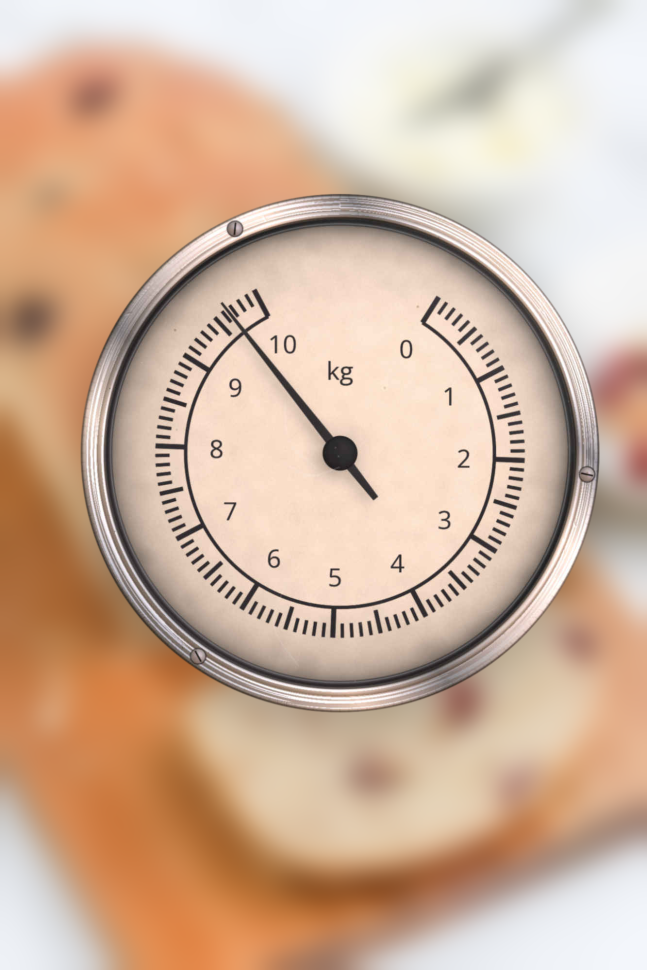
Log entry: kg 9.65
